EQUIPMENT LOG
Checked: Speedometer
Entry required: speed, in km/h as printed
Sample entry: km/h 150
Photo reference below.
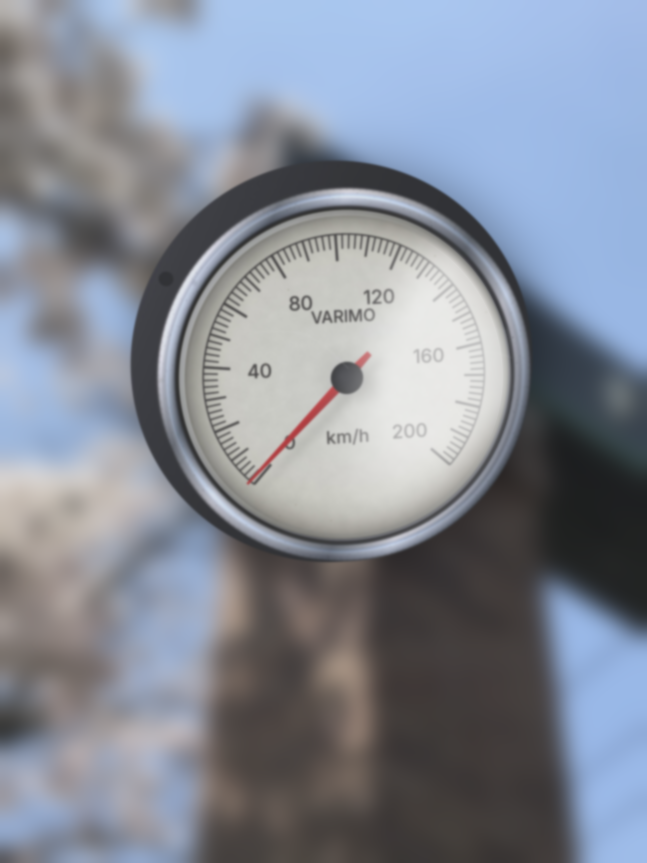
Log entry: km/h 2
